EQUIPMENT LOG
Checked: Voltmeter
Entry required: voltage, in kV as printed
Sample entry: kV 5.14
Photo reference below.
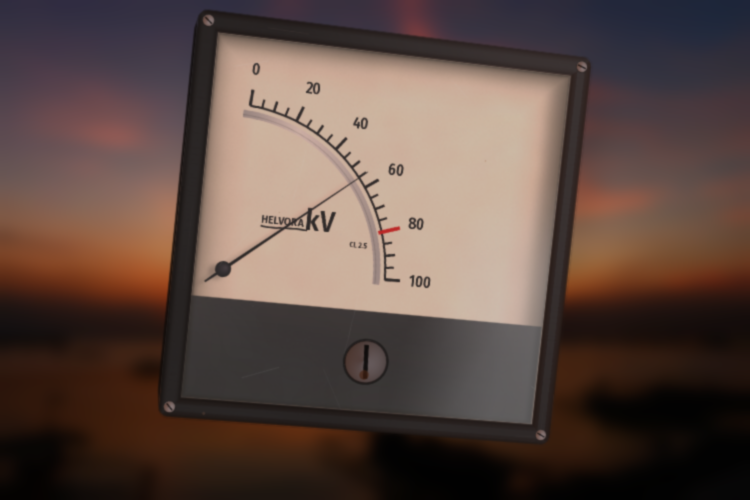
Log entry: kV 55
